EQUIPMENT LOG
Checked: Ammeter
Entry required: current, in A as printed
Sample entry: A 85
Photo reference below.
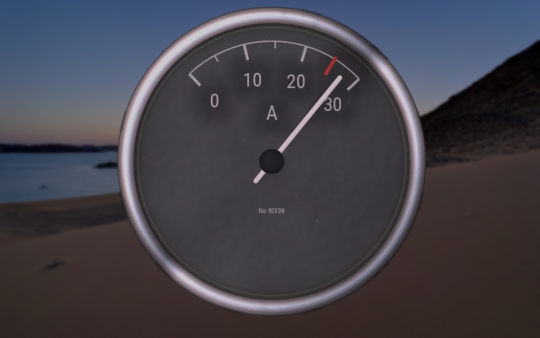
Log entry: A 27.5
